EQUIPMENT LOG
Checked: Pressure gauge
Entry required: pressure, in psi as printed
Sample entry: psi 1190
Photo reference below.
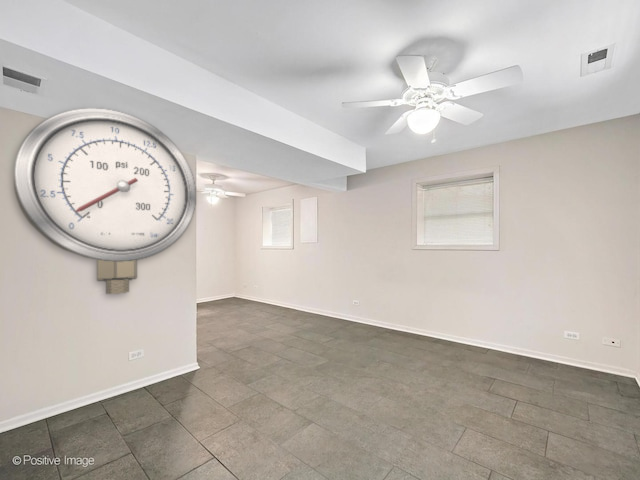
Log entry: psi 10
